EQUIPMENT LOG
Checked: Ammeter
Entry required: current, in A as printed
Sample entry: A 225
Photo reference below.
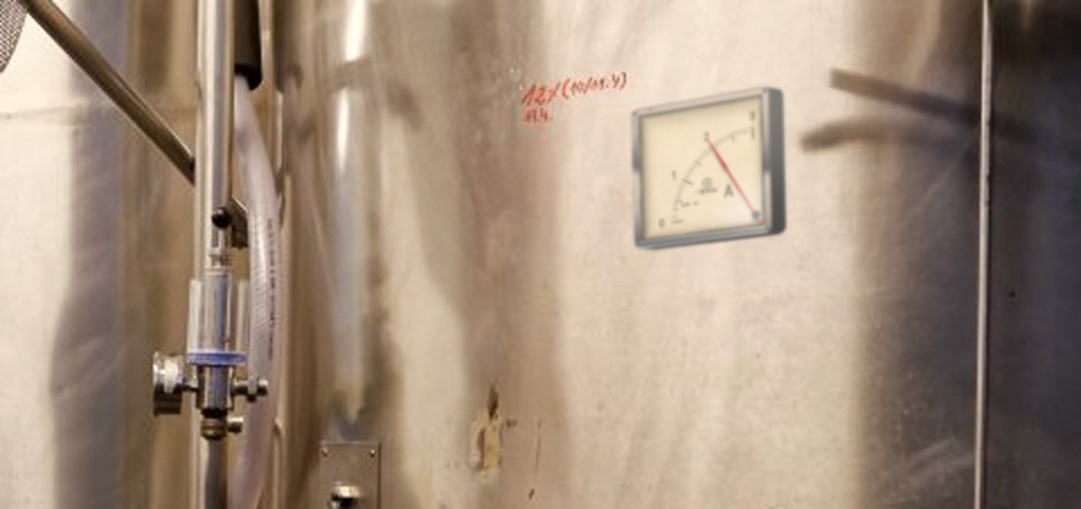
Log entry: A 2
